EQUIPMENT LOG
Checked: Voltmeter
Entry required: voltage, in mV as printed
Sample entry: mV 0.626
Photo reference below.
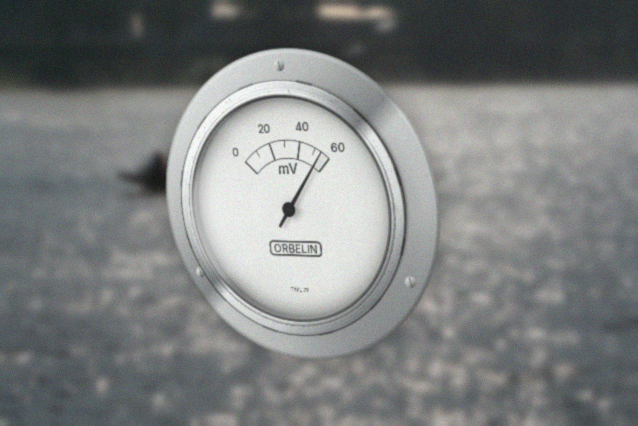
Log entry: mV 55
